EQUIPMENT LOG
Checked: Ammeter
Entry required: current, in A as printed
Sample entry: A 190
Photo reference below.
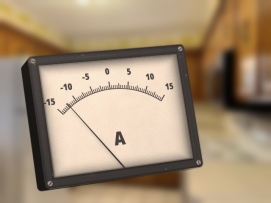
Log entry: A -12.5
